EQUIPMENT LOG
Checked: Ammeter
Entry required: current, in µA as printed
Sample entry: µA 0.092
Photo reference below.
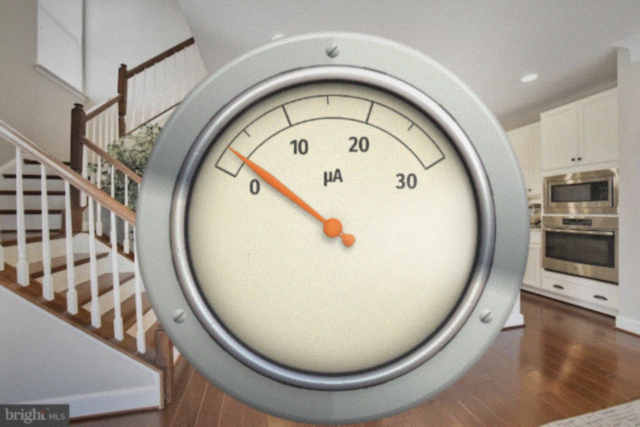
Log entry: µA 2.5
